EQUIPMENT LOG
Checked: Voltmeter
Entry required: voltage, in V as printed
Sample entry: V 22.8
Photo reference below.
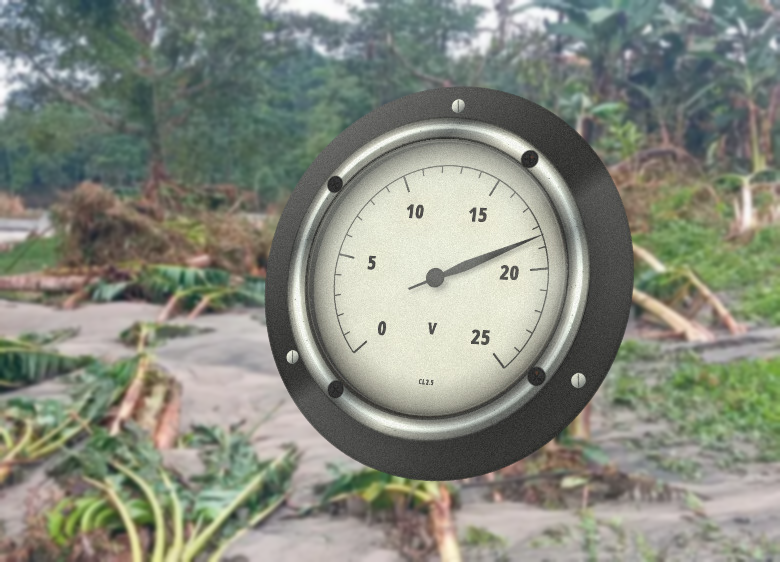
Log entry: V 18.5
